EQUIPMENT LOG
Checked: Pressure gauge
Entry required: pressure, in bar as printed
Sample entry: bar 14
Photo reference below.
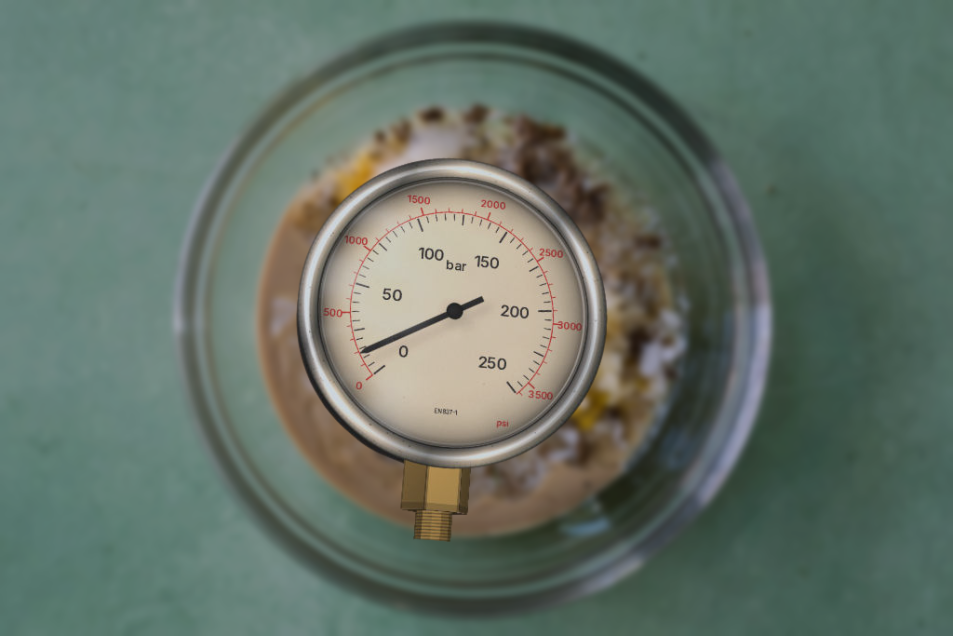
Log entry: bar 12.5
